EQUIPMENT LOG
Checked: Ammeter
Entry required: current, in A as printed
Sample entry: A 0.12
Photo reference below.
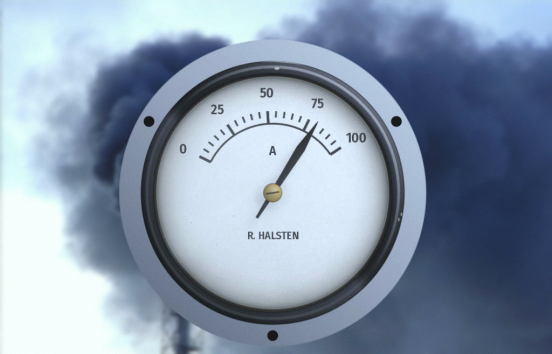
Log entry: A 80
